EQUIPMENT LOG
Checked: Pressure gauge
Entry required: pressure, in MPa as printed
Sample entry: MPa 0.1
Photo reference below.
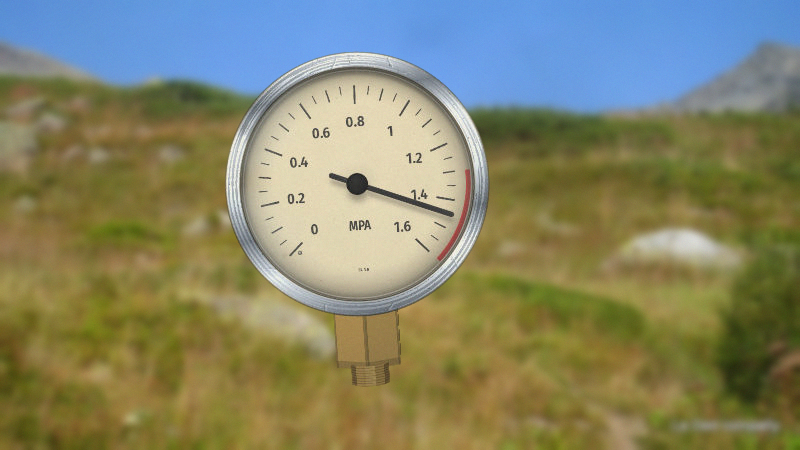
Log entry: MPa 1.45
